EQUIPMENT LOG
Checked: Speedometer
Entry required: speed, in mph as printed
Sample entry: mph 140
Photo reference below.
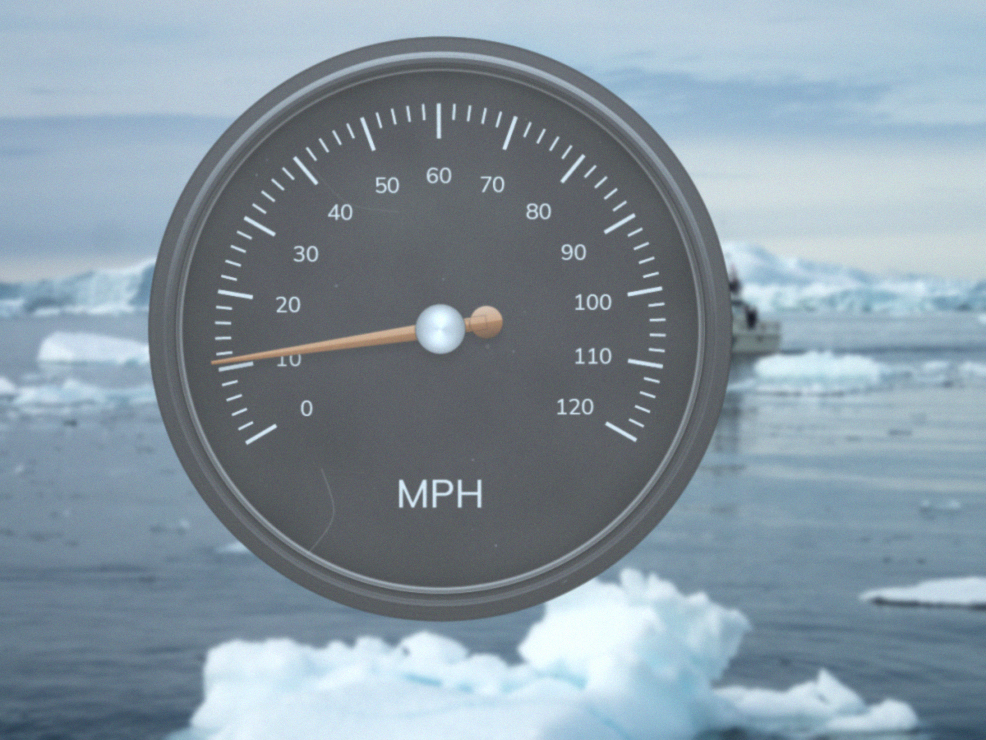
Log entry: mph 11
